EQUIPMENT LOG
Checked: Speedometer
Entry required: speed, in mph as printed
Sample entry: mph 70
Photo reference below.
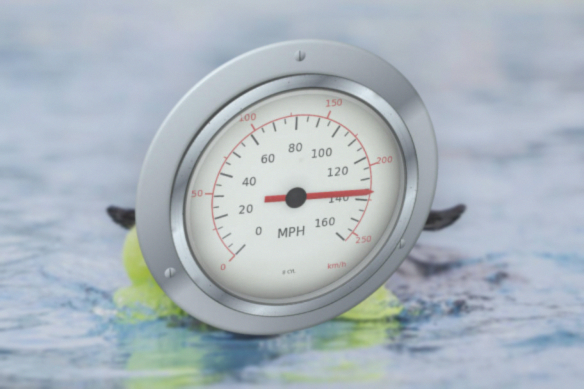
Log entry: mph 135
